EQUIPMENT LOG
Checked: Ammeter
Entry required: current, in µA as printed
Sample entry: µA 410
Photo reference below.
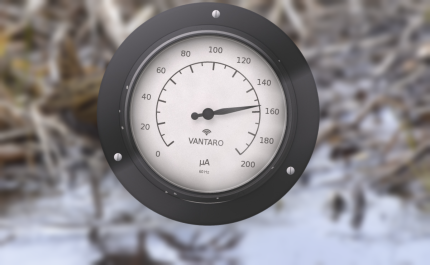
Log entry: µA 155
